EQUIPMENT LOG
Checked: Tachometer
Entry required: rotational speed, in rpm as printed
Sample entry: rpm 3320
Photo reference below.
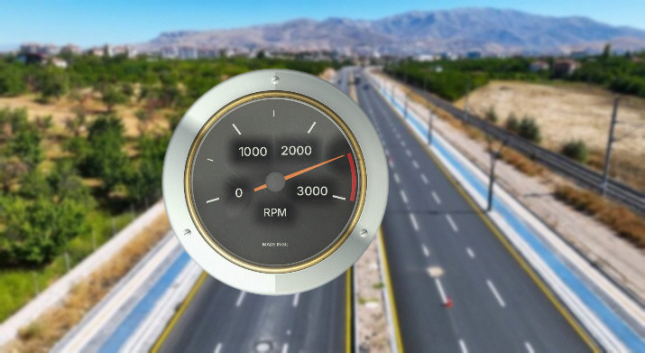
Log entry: rpm 2500
